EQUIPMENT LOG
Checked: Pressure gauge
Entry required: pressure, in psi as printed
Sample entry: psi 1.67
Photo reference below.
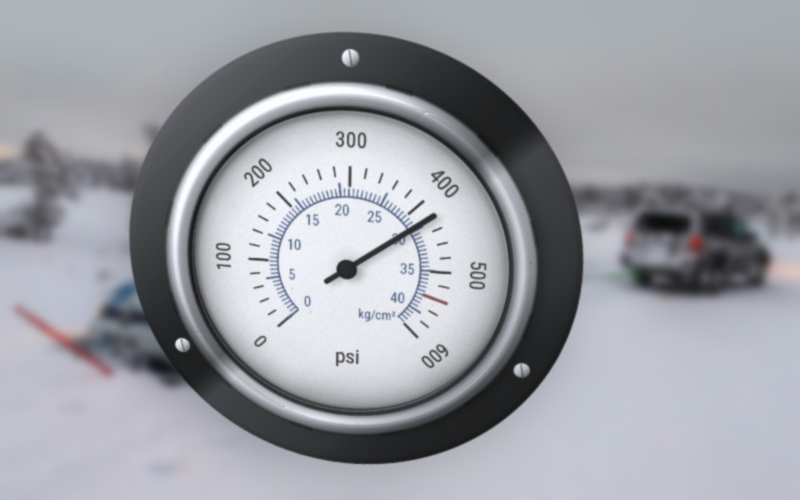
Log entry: psi 420
